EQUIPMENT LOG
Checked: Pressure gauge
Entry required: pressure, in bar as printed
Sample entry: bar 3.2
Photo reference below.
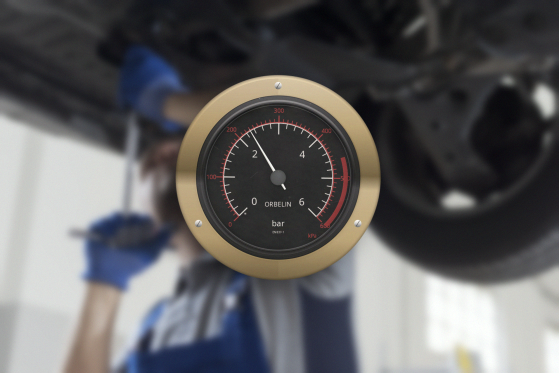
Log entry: bar 2.3
